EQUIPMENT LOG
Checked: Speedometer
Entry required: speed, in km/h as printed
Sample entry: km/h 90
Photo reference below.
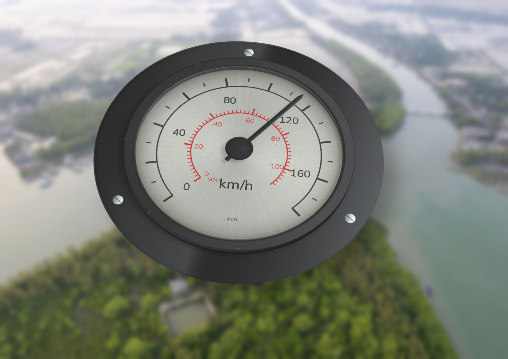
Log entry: km/h 115
